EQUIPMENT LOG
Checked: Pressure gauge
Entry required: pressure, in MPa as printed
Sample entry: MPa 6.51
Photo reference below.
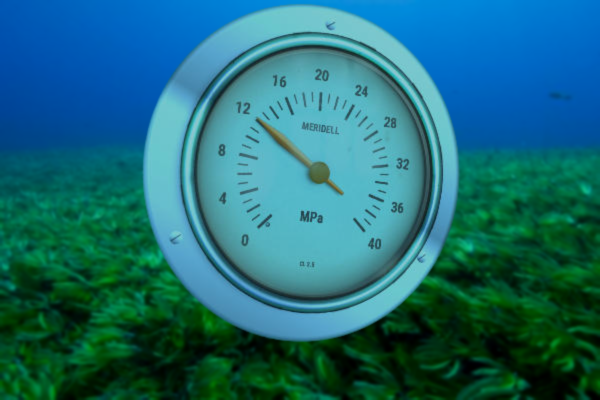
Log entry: MPa 12
